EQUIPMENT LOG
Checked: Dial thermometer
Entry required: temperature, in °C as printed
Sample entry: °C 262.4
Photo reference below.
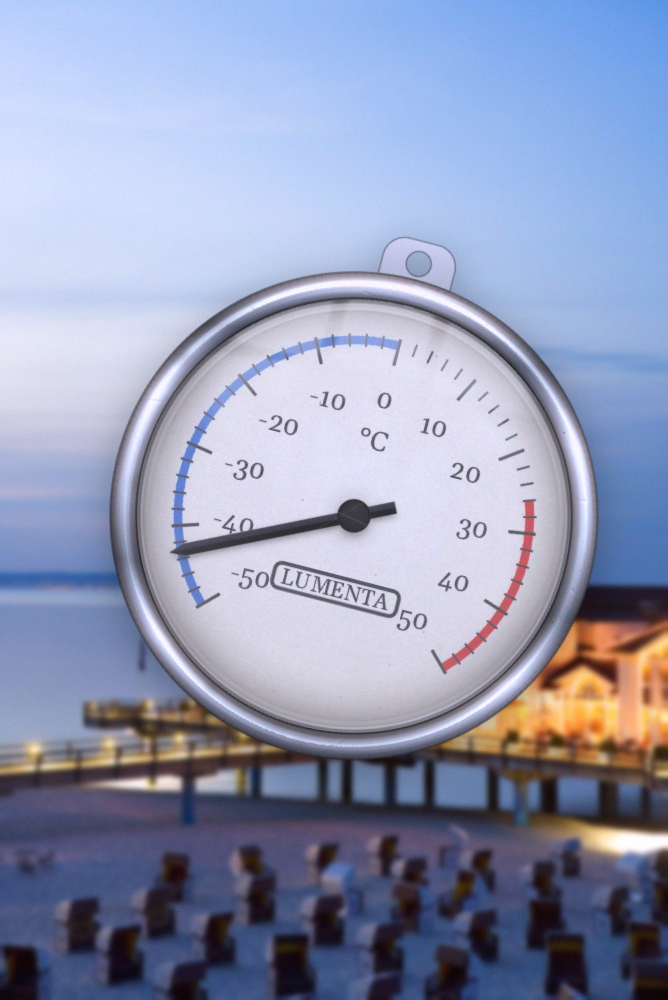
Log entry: °C -43
